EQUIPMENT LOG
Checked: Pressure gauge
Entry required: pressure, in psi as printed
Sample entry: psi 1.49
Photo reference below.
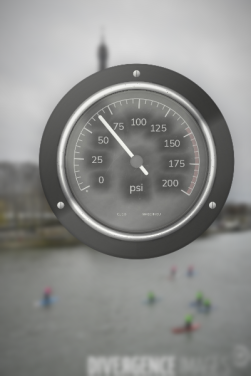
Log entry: psi 65
